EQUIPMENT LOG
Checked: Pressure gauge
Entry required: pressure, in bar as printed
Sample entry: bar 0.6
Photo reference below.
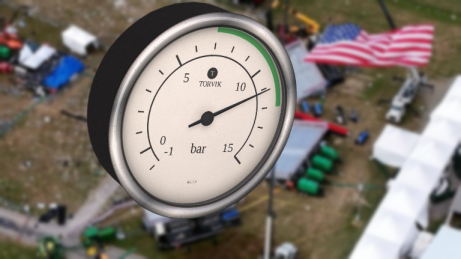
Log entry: bar 11
